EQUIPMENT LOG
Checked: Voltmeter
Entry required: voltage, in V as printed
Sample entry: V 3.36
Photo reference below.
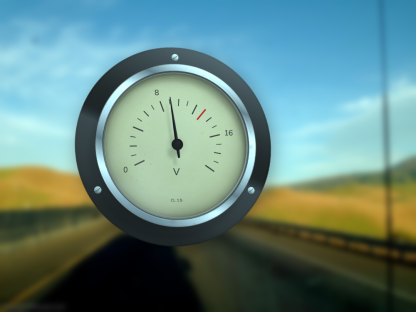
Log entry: V 9
